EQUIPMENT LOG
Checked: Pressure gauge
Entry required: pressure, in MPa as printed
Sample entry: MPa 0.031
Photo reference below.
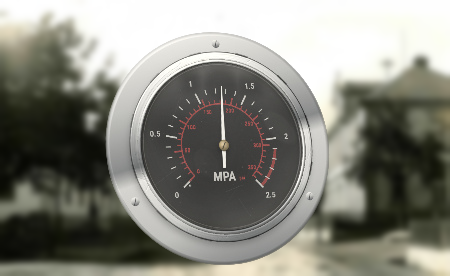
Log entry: MPa 1.25
